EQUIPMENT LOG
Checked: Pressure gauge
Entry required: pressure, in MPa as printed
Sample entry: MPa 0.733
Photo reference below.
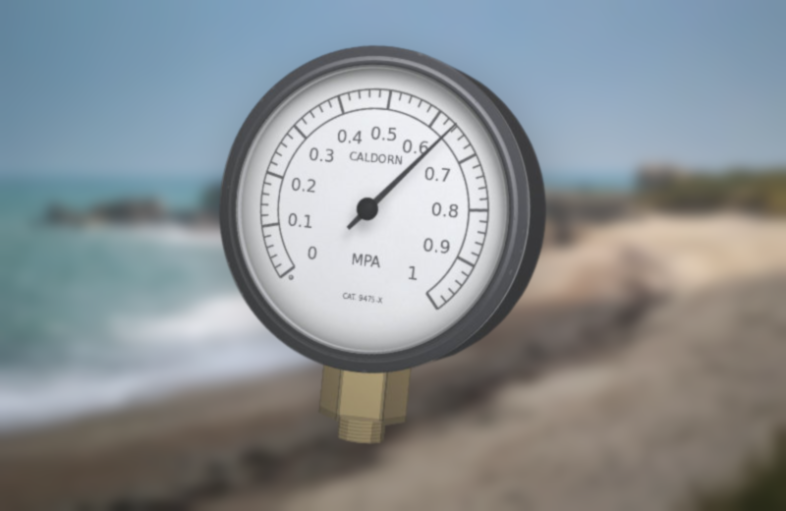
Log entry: MPa 0.64
